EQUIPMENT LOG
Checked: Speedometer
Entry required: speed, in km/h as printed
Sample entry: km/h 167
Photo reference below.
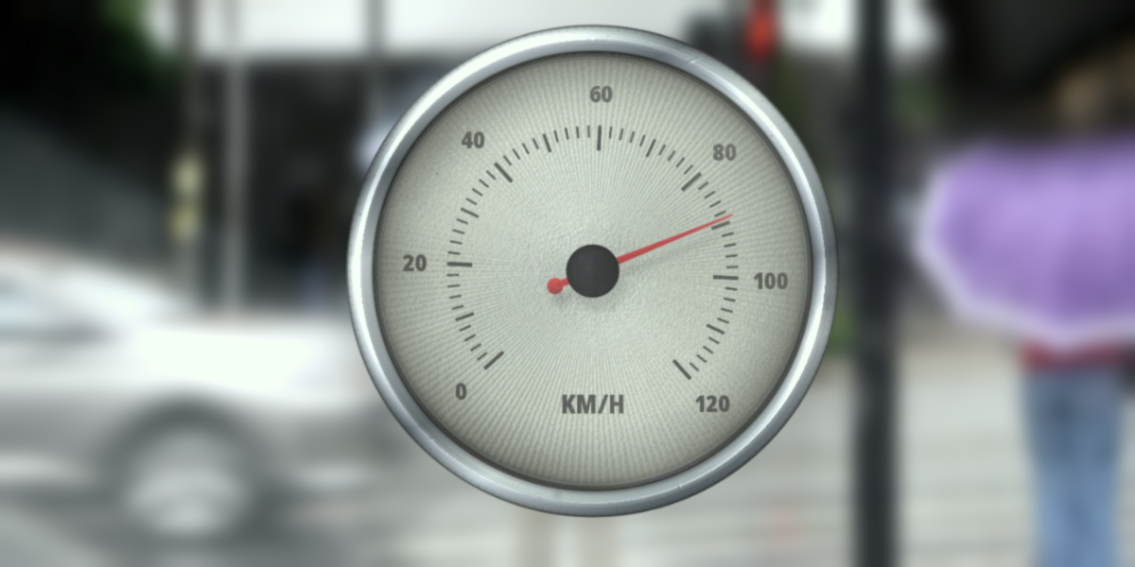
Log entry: km/h 89
